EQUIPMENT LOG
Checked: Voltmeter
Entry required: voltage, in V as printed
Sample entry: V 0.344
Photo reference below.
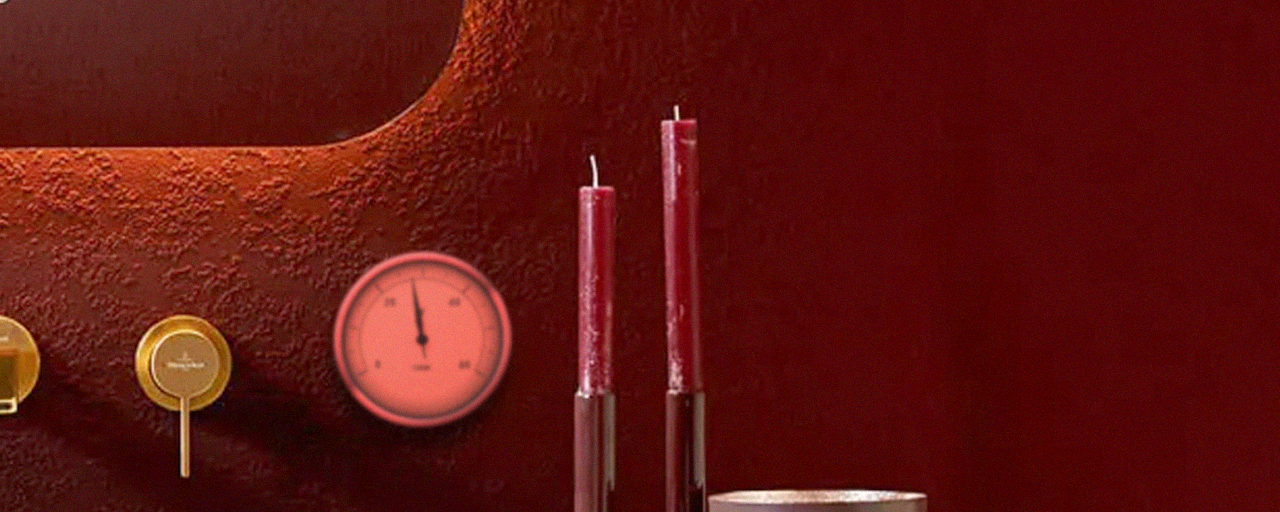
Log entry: V 27.5
